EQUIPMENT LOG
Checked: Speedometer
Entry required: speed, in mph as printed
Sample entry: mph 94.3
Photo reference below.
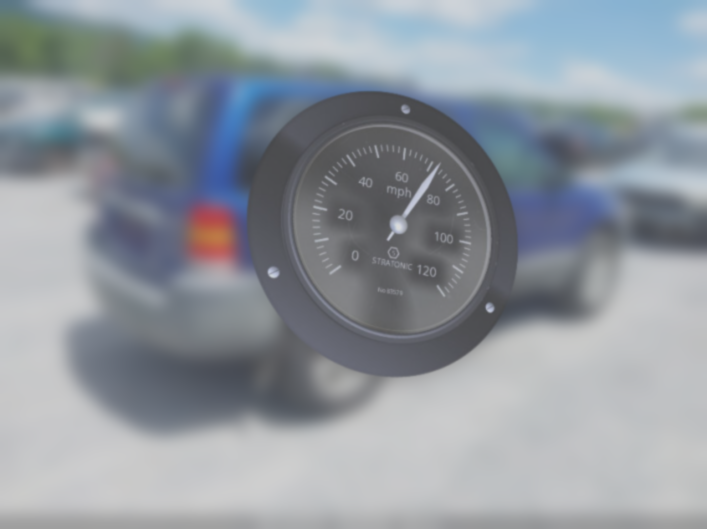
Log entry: mph 72
